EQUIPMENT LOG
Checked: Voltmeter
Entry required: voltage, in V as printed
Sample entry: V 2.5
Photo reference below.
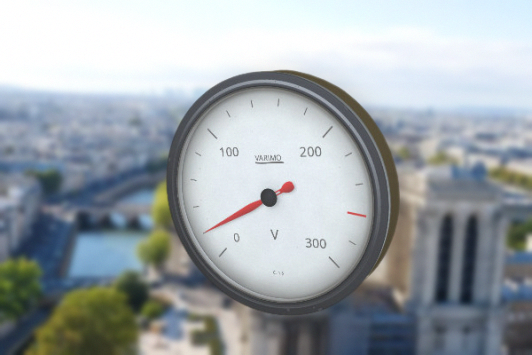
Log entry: V 20
